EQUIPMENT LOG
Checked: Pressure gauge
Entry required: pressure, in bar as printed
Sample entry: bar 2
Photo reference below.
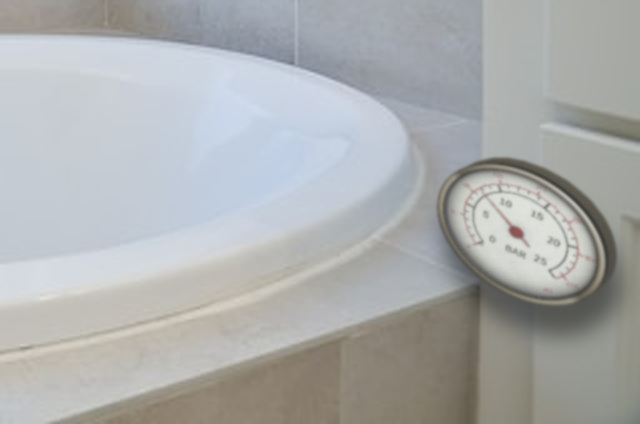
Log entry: bar 8
